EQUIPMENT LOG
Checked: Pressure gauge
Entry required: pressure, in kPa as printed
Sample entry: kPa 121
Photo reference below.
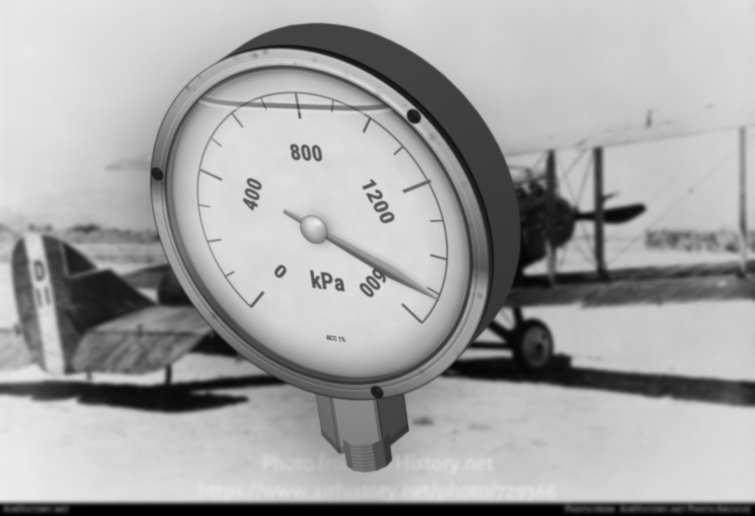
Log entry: kPa 1500
